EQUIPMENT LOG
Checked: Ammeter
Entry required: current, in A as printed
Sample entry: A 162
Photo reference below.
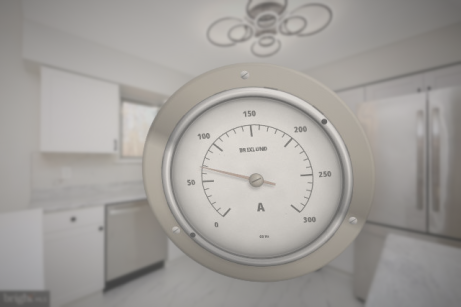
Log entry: A 70
